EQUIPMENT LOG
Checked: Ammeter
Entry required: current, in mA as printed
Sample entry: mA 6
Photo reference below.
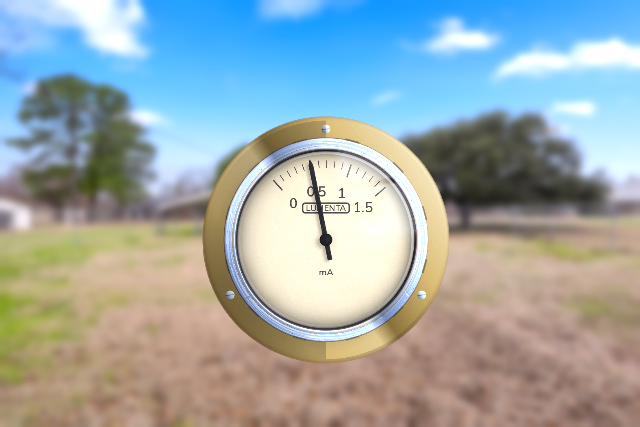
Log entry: mA 0.5
